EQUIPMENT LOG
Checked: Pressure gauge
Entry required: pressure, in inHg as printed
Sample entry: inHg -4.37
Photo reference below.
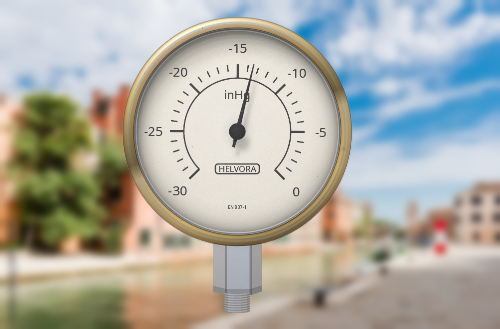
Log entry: inHg -13.5
